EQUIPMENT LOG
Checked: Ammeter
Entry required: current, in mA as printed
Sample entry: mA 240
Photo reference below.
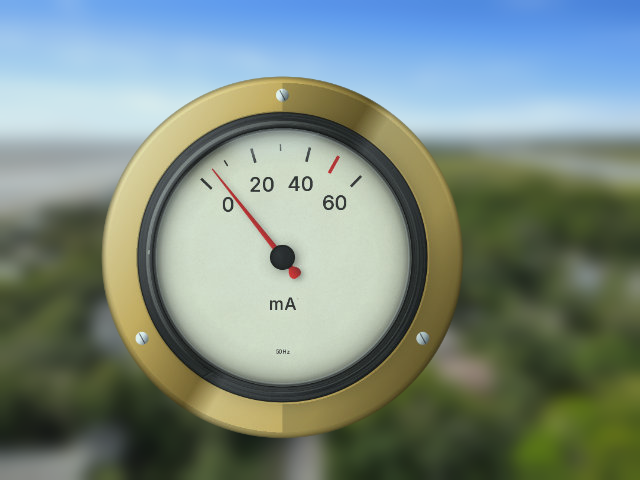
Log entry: mA 5
